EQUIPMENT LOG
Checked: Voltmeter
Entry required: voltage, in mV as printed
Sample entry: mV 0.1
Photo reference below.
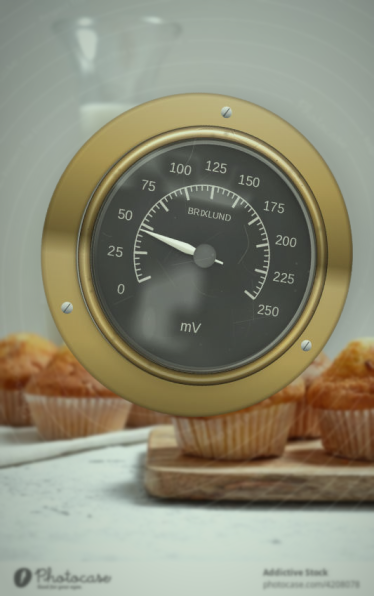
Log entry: mV 45
